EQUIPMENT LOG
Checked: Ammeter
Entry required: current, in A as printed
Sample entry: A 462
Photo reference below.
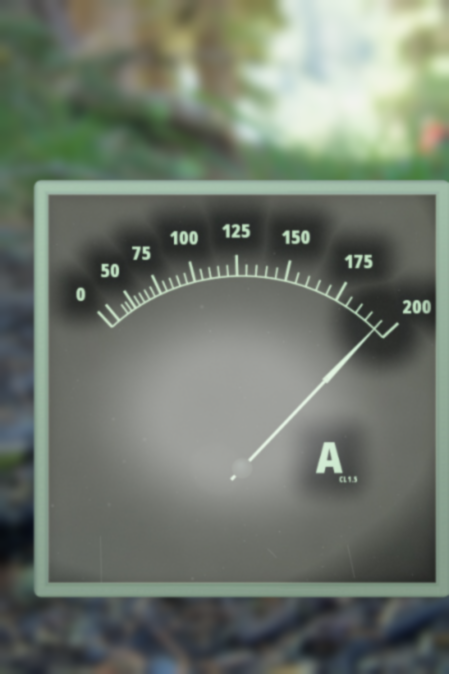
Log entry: A 195
